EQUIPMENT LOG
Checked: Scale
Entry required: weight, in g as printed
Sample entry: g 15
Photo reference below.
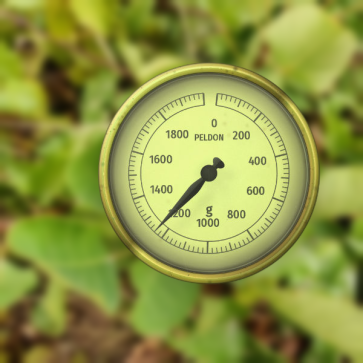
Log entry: g 1240
